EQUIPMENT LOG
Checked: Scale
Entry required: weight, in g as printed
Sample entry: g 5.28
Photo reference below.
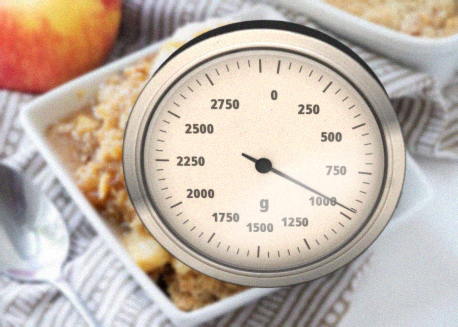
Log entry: g 950
